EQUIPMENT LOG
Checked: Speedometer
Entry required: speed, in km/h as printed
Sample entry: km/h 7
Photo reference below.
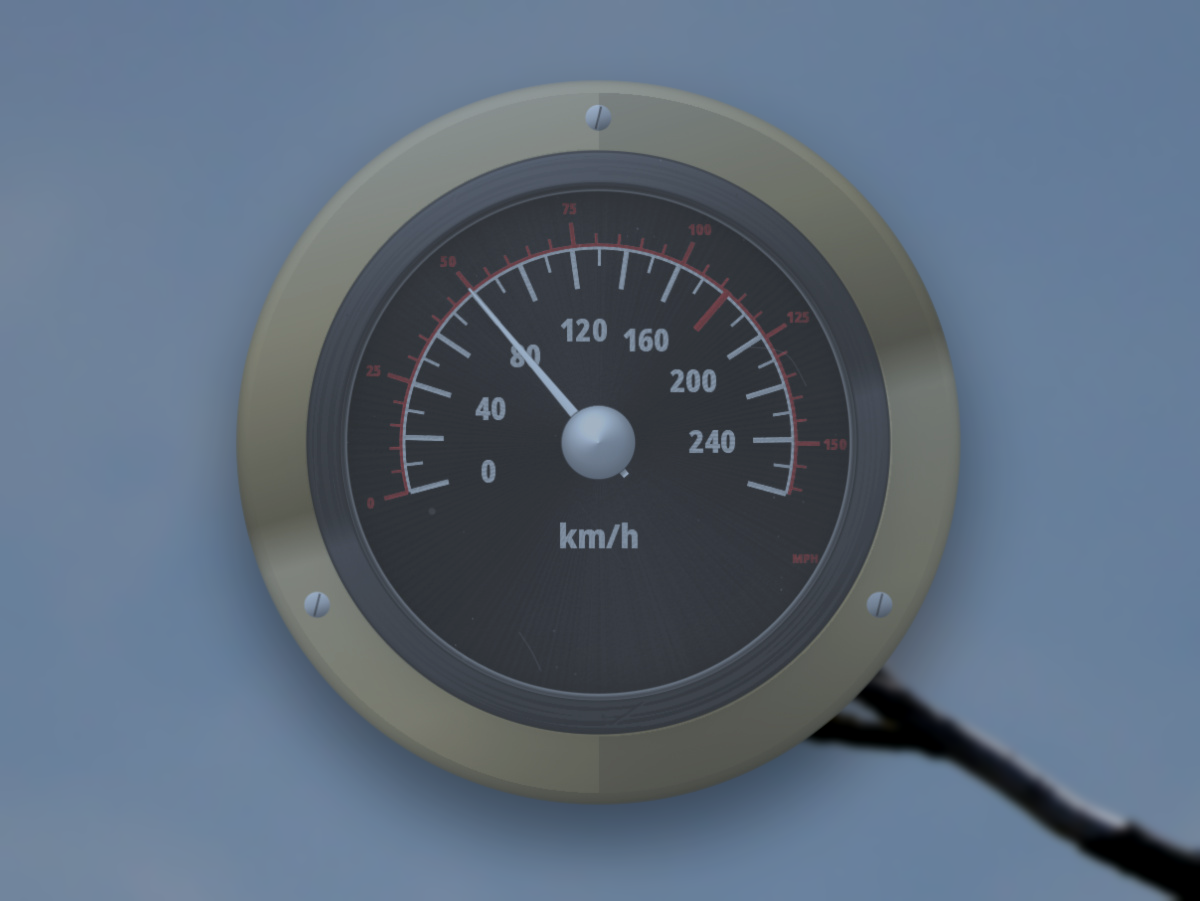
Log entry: km/h 80
